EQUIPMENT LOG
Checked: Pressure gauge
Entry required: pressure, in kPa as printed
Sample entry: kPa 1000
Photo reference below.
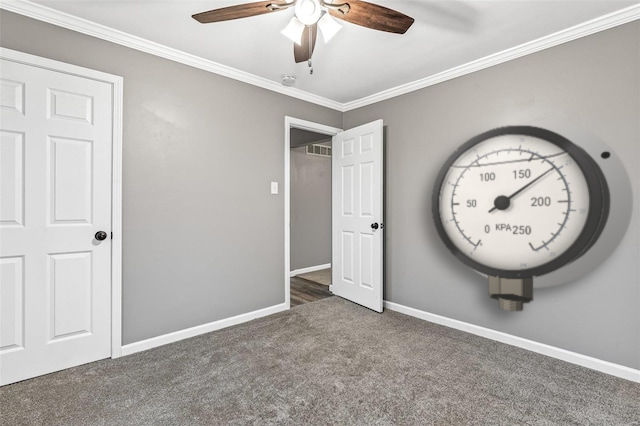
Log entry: kPa 170
